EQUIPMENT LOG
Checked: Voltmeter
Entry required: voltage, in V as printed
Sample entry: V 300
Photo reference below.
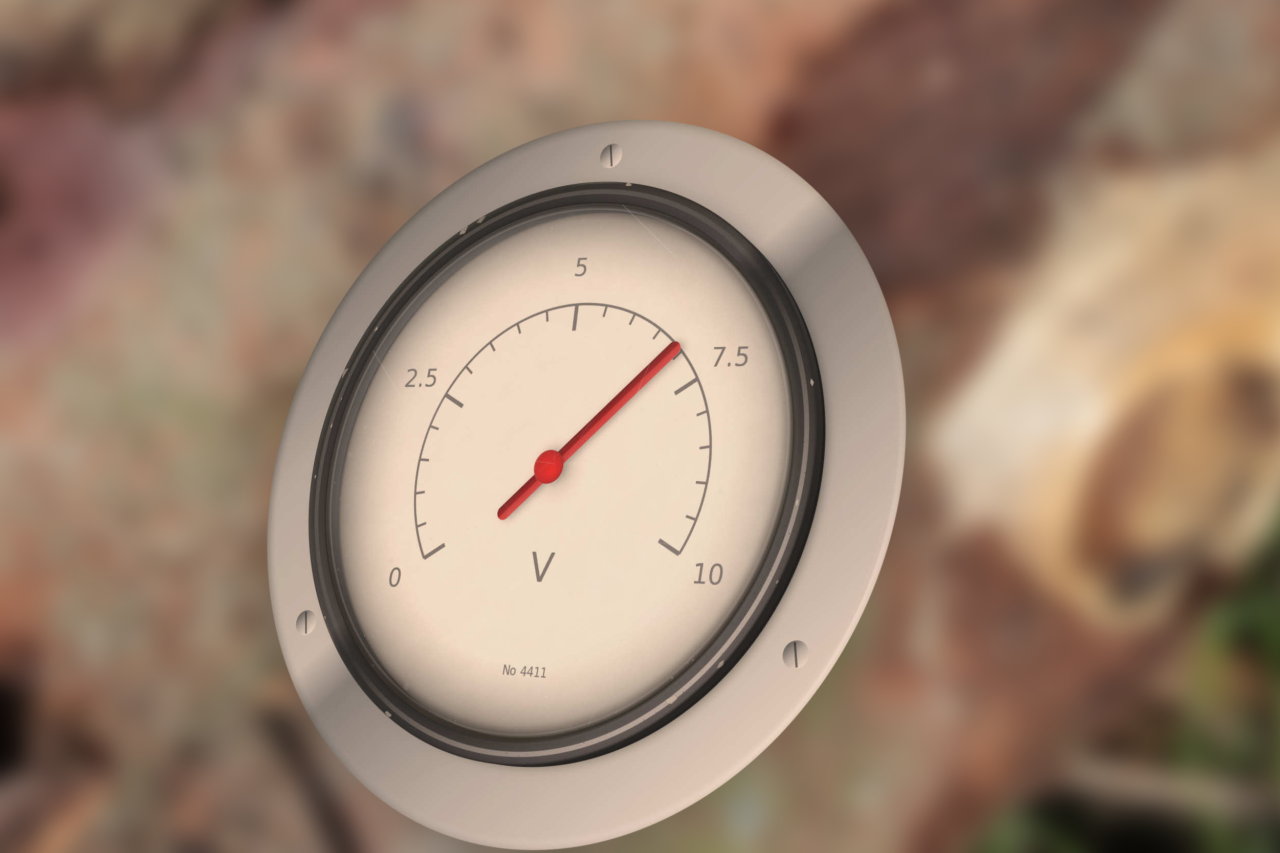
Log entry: V 7
